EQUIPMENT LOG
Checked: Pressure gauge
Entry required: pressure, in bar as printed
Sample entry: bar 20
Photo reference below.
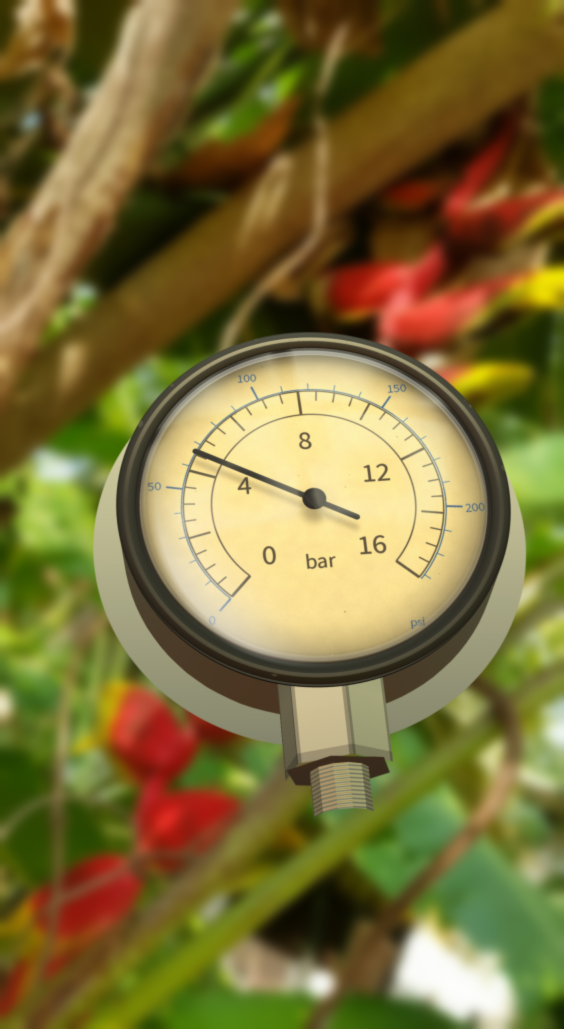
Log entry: bar 4.5
